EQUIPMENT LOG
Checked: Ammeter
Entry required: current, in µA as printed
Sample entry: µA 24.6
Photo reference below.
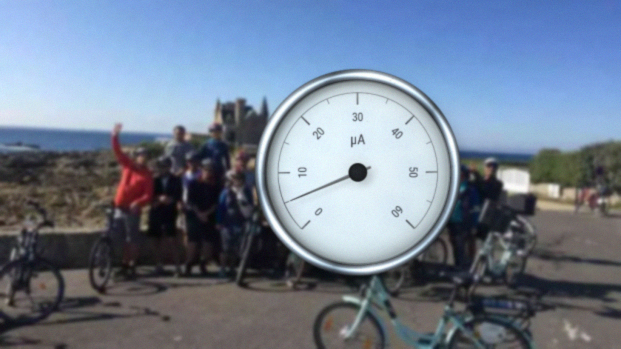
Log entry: µA 5
